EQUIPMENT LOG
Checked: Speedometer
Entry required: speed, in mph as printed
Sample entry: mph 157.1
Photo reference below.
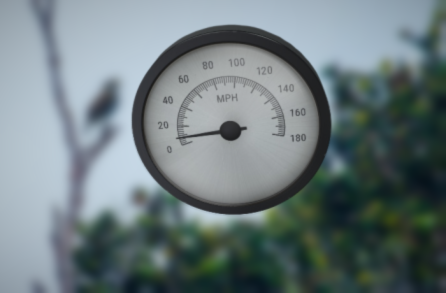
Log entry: mph 10
